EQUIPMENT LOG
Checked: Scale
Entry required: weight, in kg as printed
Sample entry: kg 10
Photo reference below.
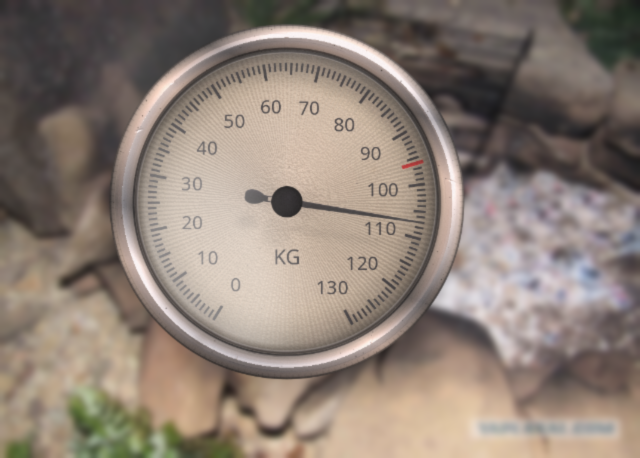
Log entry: kg 107
